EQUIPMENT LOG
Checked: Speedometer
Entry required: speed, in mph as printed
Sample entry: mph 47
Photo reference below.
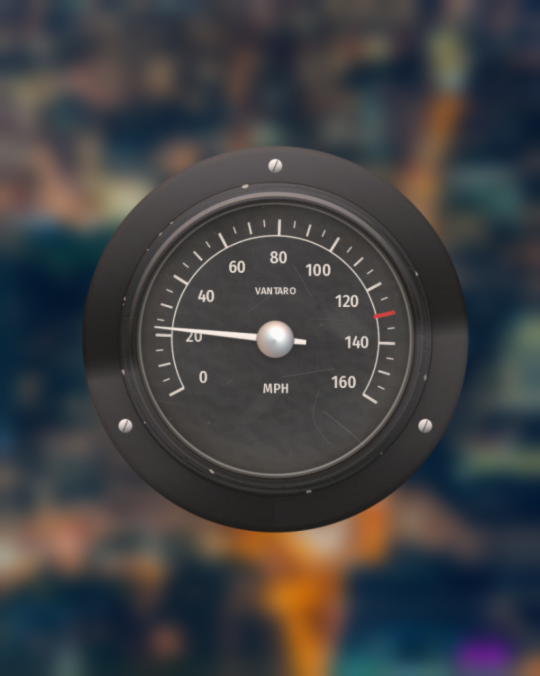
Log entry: mph 22.5
